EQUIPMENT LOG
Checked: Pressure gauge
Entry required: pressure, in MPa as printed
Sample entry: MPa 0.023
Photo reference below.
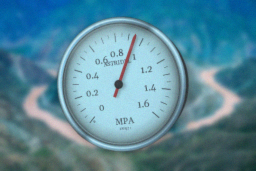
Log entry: MPa 0.95
